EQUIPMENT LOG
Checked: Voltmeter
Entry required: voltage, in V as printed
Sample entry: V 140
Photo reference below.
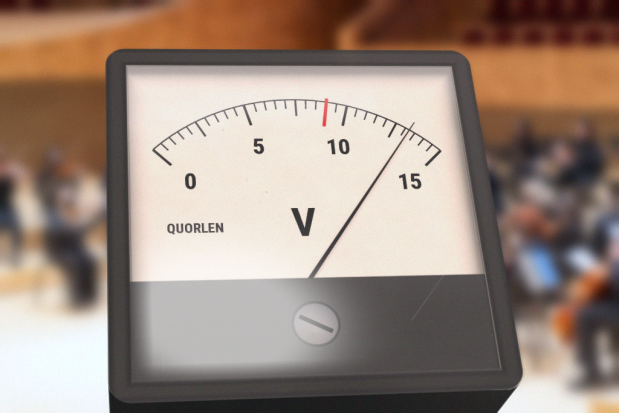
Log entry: V 13.25
